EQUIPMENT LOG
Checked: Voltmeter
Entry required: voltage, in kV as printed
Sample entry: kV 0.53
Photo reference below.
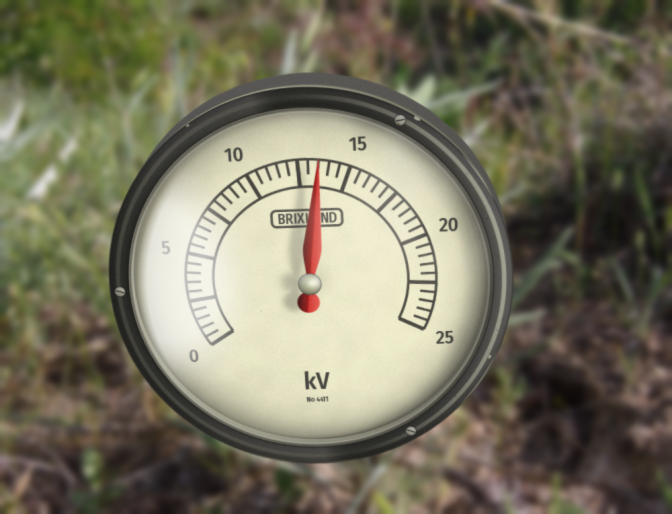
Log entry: kV 13.5
